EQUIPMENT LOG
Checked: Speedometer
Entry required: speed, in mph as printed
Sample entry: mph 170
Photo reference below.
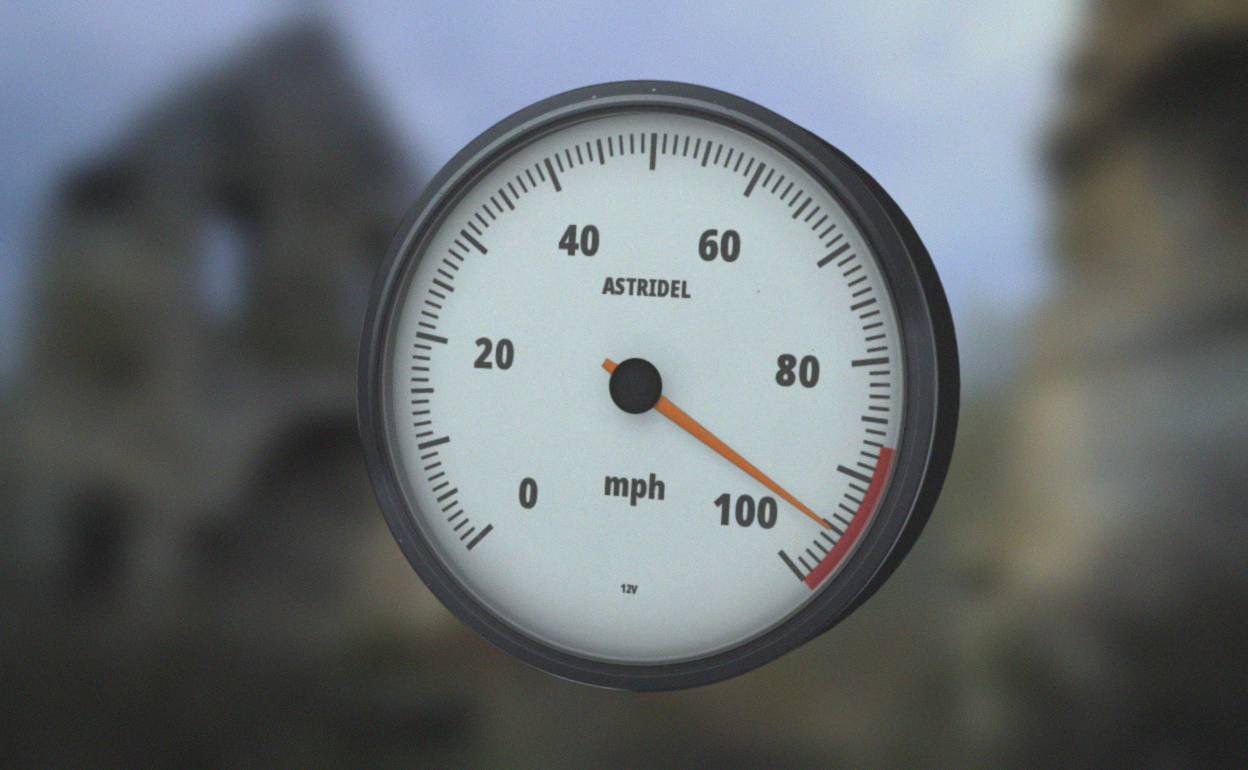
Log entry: mph 95
